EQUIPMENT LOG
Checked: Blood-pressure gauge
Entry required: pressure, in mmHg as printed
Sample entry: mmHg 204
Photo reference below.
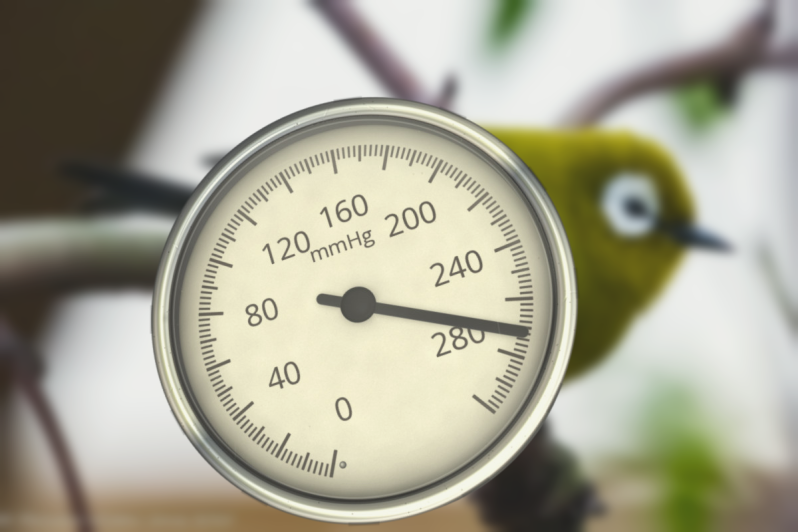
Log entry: mmHg 272
